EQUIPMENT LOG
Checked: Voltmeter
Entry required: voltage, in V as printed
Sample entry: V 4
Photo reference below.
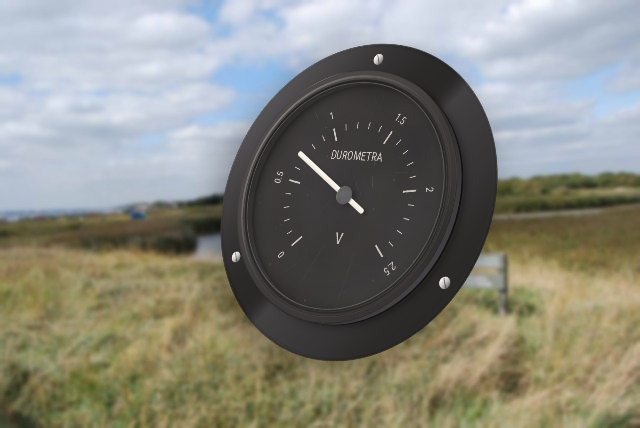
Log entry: V 0.7
